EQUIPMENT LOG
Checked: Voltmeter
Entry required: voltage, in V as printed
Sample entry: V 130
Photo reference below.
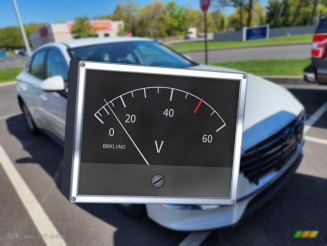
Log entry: V 12.5
